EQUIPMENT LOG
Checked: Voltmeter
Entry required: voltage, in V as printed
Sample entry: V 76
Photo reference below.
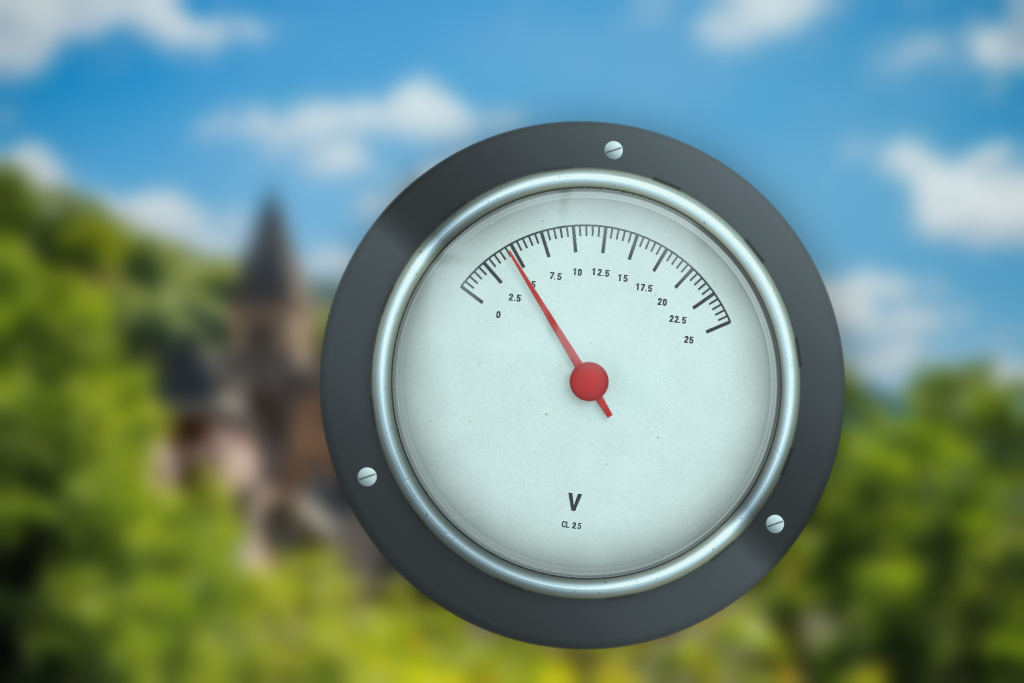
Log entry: V 4.5
